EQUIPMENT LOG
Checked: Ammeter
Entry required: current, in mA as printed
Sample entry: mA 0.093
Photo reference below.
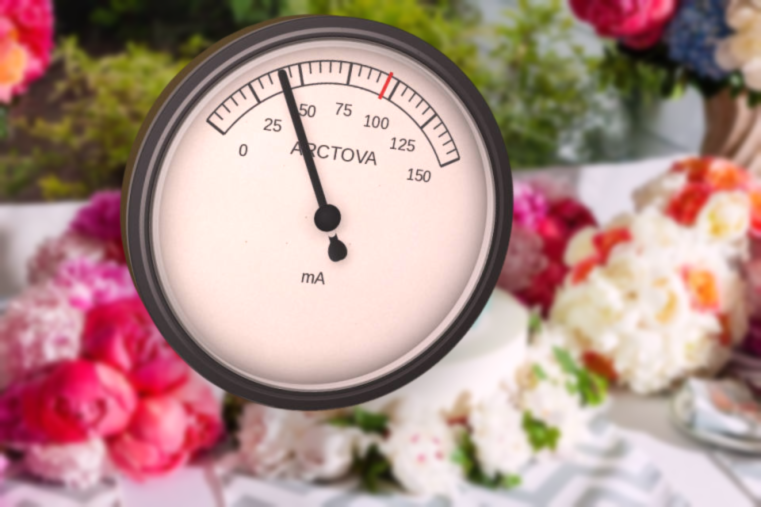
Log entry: mA 40
